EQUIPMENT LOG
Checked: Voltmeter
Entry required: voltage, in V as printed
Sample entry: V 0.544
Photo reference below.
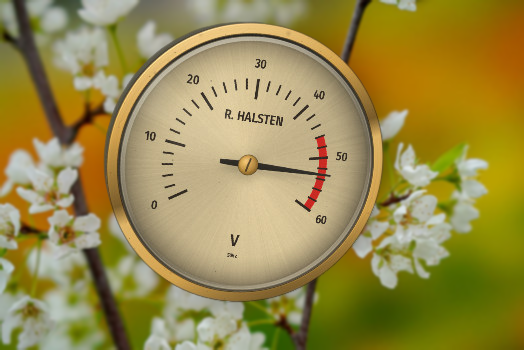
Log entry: V 53
